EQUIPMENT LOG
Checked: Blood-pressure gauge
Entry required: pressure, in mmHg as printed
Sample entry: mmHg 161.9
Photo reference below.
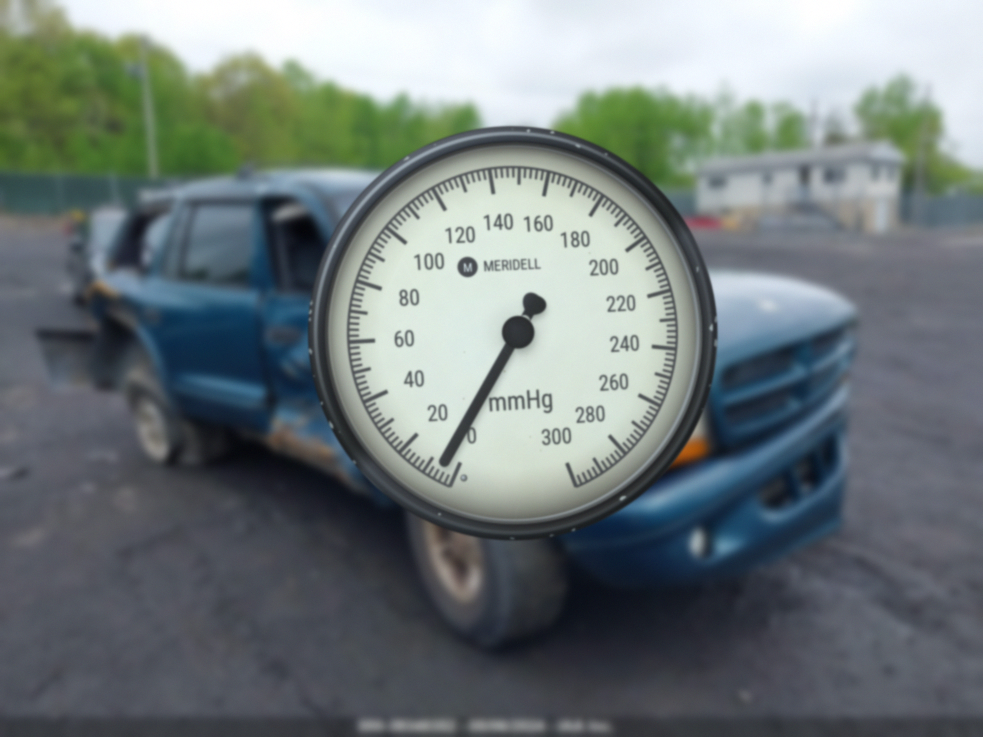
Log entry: mmHg 6
